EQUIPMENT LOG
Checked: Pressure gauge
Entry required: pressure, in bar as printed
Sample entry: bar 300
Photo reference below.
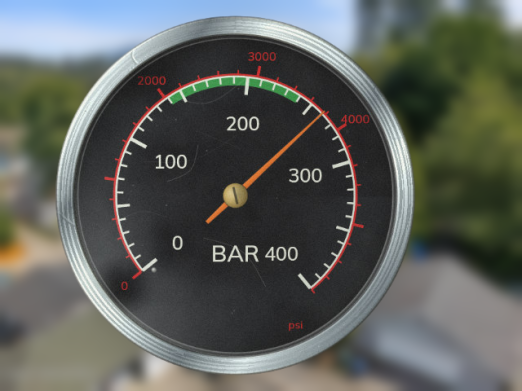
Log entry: bar 260
